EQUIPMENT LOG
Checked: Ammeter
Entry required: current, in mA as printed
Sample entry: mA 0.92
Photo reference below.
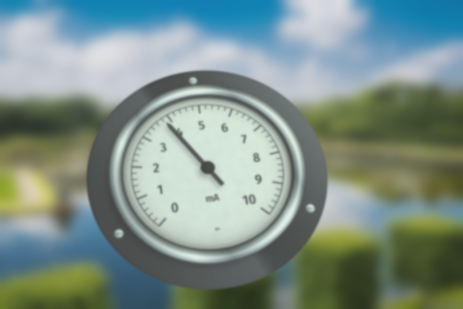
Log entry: mA 3.8
